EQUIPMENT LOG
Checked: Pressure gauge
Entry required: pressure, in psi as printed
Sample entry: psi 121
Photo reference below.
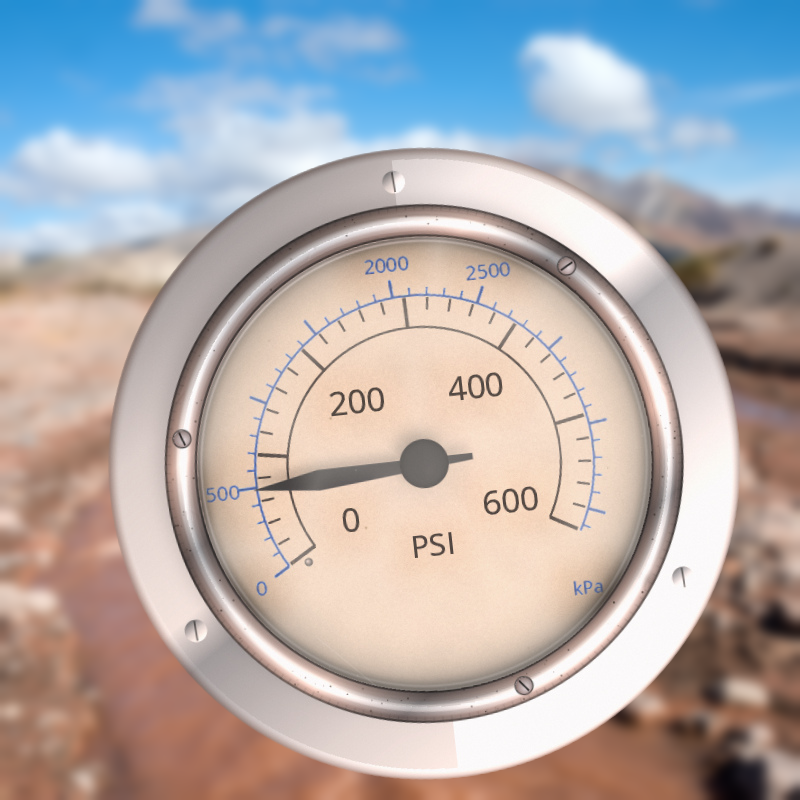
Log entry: psi 70
